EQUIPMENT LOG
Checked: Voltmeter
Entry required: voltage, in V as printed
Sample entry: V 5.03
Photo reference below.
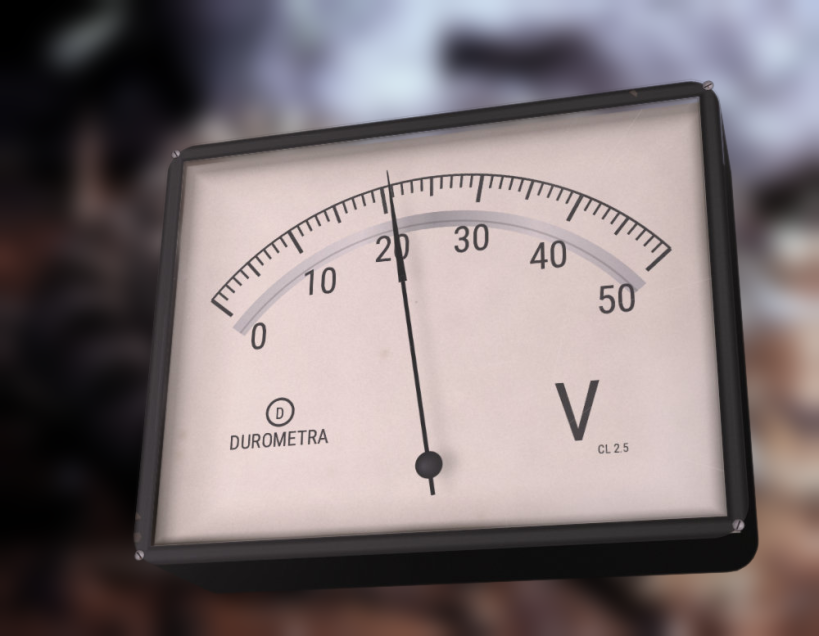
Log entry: V 21
